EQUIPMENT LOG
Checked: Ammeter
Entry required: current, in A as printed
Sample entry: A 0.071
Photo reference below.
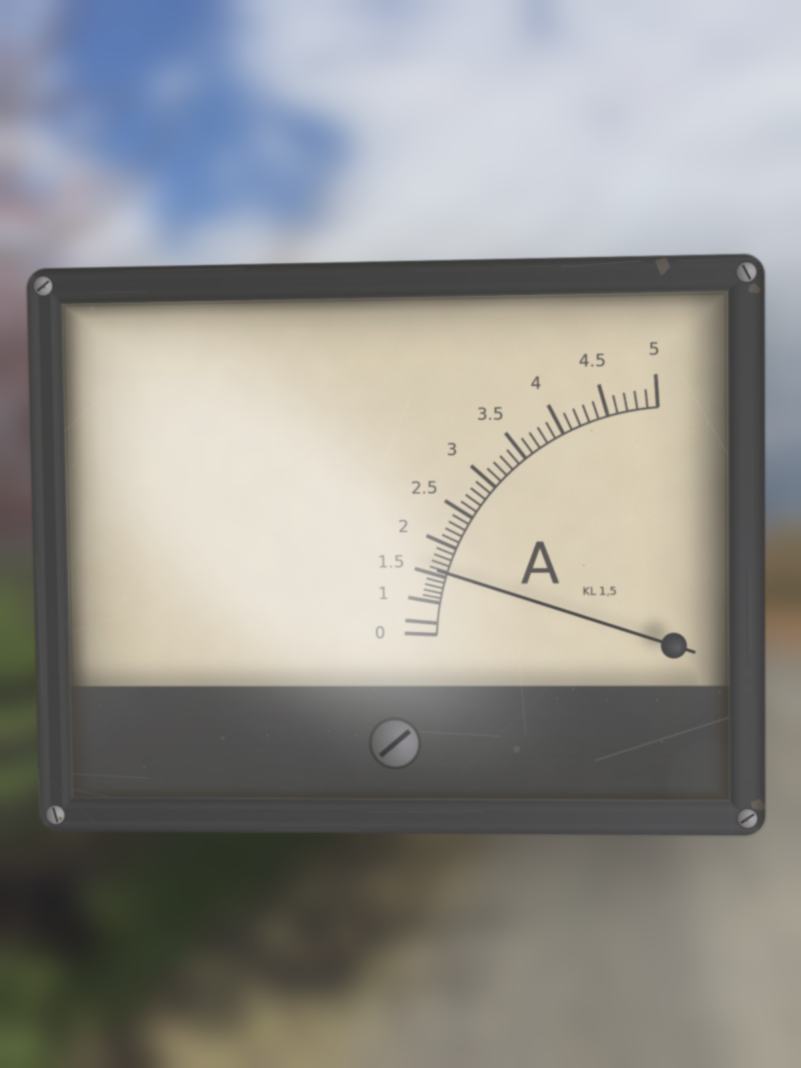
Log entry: A 1.6
